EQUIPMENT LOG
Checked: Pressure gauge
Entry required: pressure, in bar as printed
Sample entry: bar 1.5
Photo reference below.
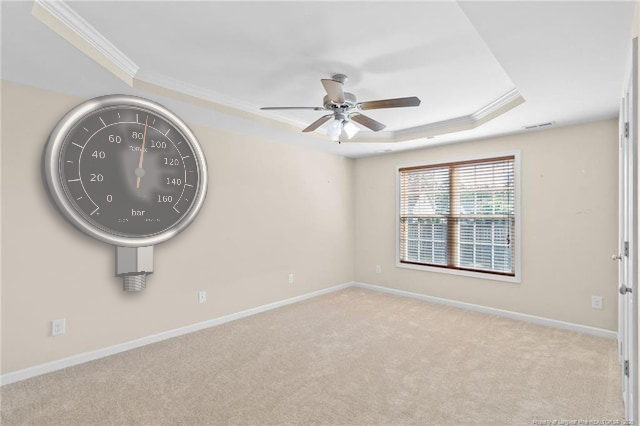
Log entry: bar 85
